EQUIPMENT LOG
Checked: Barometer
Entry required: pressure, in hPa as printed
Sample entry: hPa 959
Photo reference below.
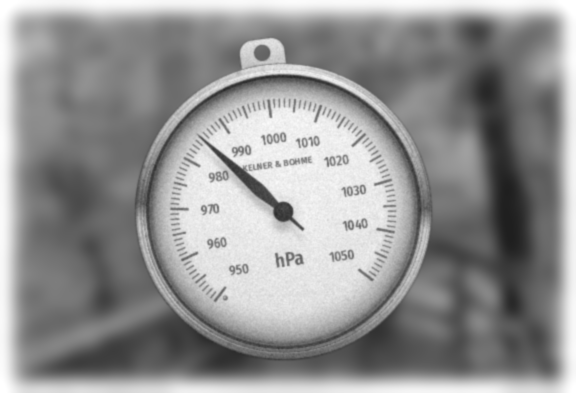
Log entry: hPa 985
